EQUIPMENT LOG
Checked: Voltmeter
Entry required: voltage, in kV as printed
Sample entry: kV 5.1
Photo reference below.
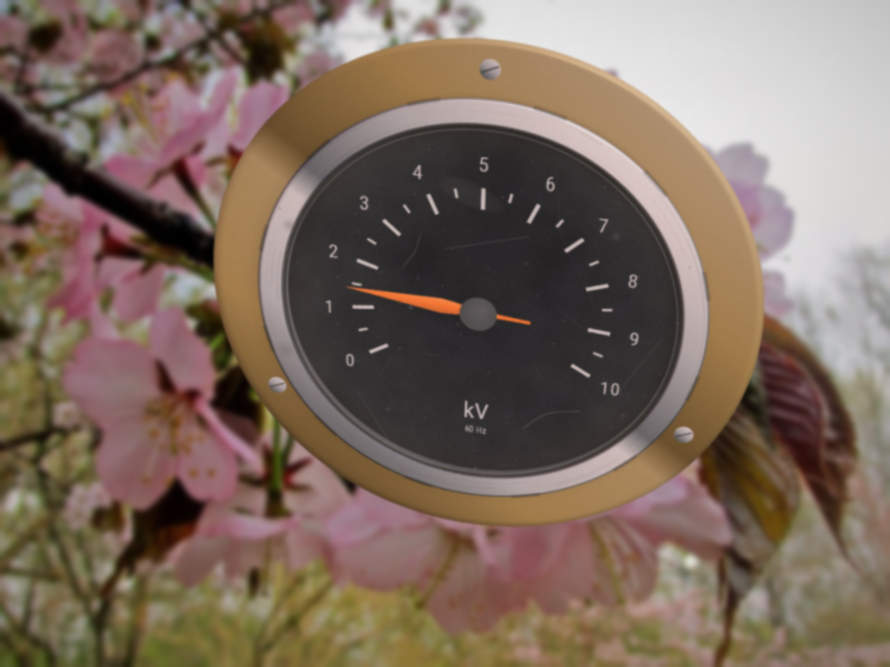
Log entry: kV 1.5
